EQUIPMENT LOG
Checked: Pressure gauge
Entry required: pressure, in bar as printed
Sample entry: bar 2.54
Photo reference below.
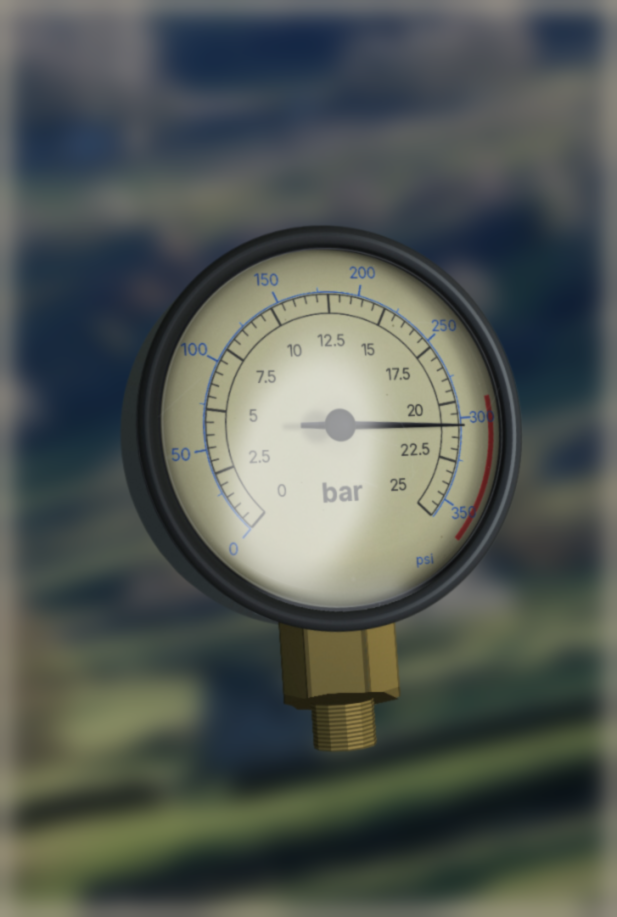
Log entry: bar 21
